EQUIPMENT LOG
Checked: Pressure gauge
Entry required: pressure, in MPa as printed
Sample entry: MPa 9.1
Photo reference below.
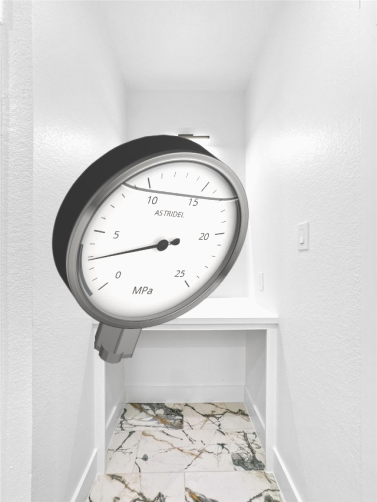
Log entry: MPa 3
